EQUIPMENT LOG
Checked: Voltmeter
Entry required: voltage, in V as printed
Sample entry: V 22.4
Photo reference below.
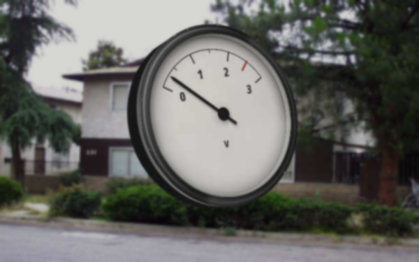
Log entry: V 0.25
